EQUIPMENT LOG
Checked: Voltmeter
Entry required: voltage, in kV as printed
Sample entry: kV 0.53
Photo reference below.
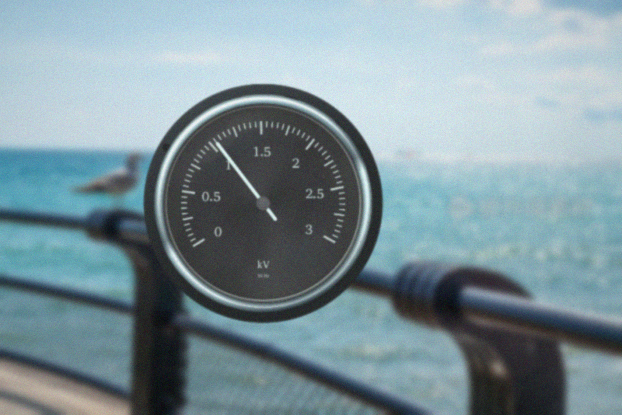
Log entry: kV 1.05
